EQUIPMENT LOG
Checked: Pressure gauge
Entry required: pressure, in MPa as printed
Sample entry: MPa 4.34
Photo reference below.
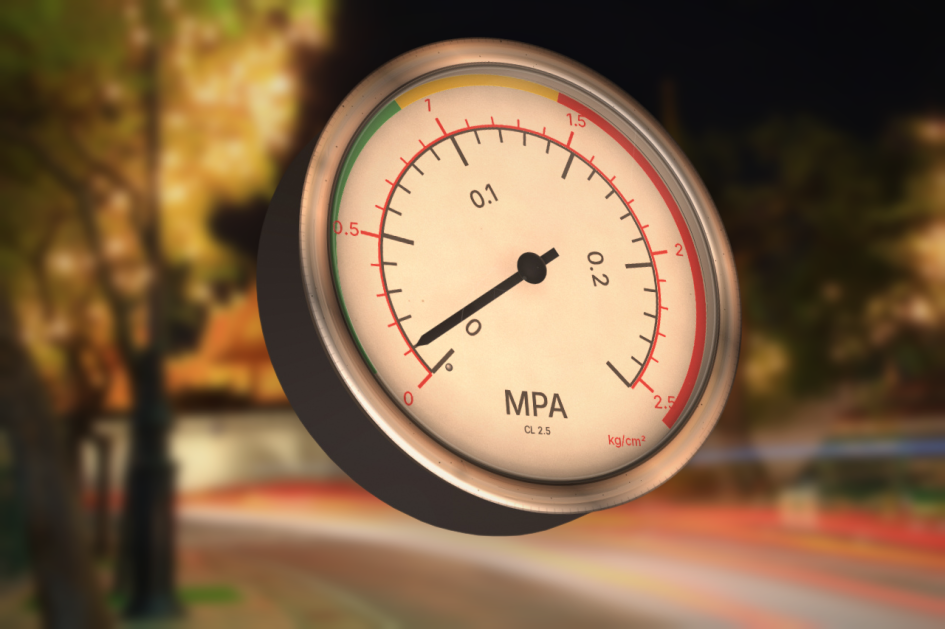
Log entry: MPa 0.01
